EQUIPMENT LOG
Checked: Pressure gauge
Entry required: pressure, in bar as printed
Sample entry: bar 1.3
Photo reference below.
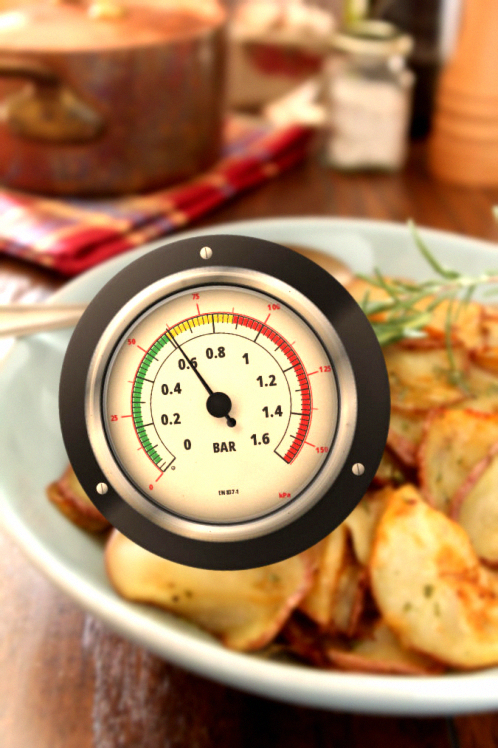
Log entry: bar 0.62
